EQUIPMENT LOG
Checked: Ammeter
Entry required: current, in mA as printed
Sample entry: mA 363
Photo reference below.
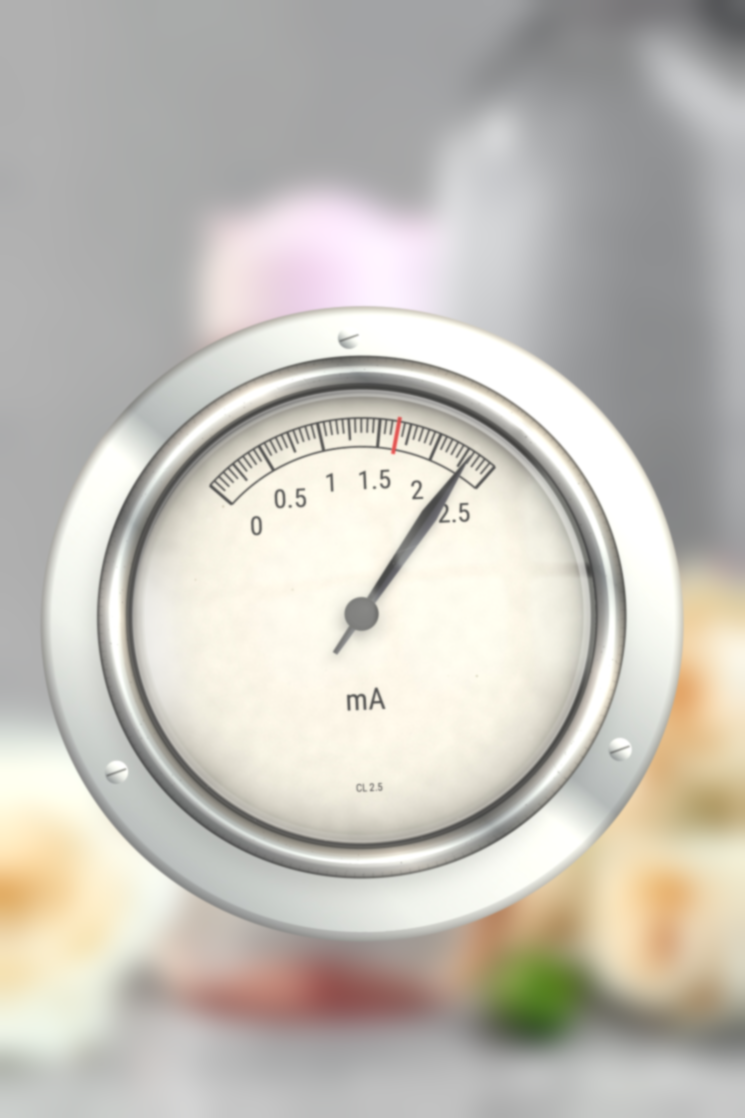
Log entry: mA 2.3
